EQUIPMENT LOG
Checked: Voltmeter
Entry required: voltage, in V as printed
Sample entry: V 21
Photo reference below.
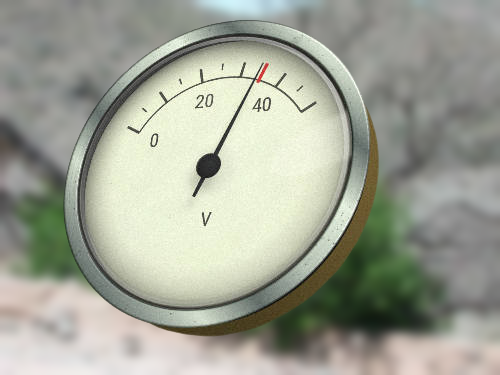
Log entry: V 35
